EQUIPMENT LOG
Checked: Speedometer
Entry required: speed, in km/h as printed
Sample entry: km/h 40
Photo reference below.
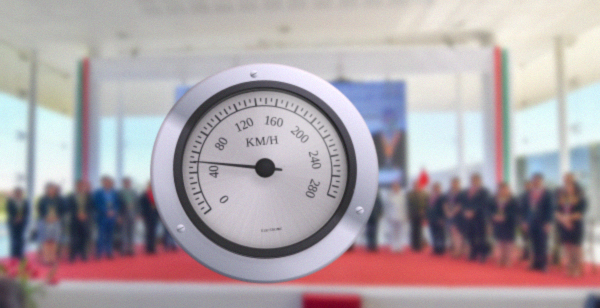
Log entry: km/h 50
